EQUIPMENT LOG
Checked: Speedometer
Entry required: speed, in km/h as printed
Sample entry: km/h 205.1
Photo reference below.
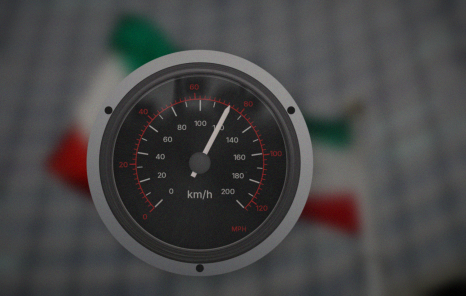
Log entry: km/h 120
